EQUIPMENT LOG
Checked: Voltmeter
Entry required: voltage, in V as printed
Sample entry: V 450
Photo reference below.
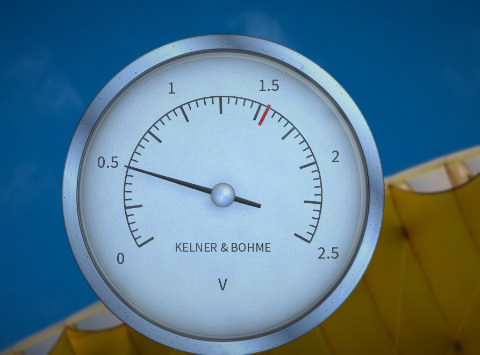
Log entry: V 0.5
